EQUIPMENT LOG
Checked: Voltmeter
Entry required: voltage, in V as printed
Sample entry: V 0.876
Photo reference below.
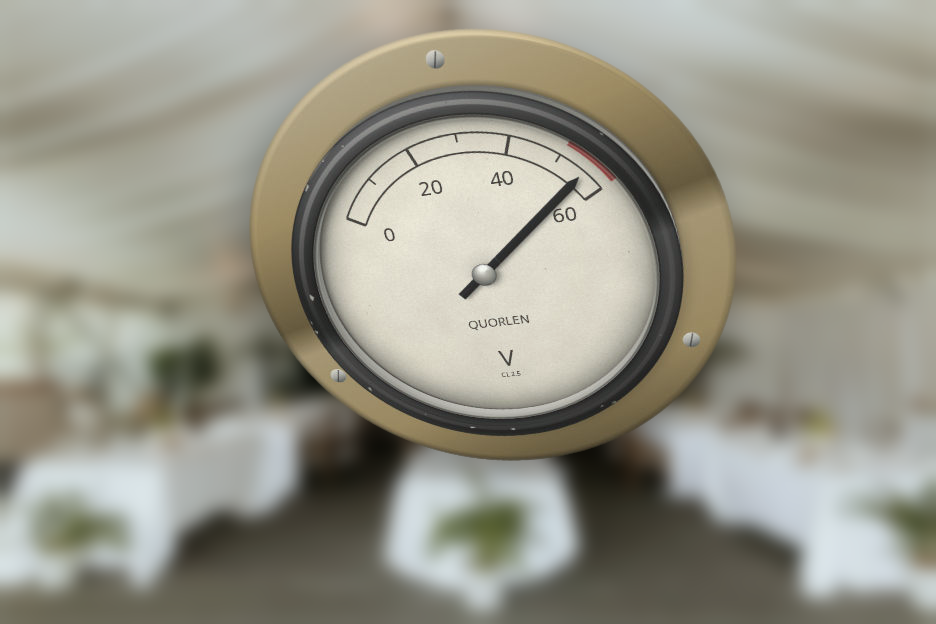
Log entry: V 55
